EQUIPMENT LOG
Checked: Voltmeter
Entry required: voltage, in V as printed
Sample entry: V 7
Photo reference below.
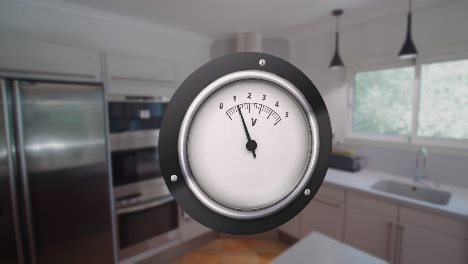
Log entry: V 1
